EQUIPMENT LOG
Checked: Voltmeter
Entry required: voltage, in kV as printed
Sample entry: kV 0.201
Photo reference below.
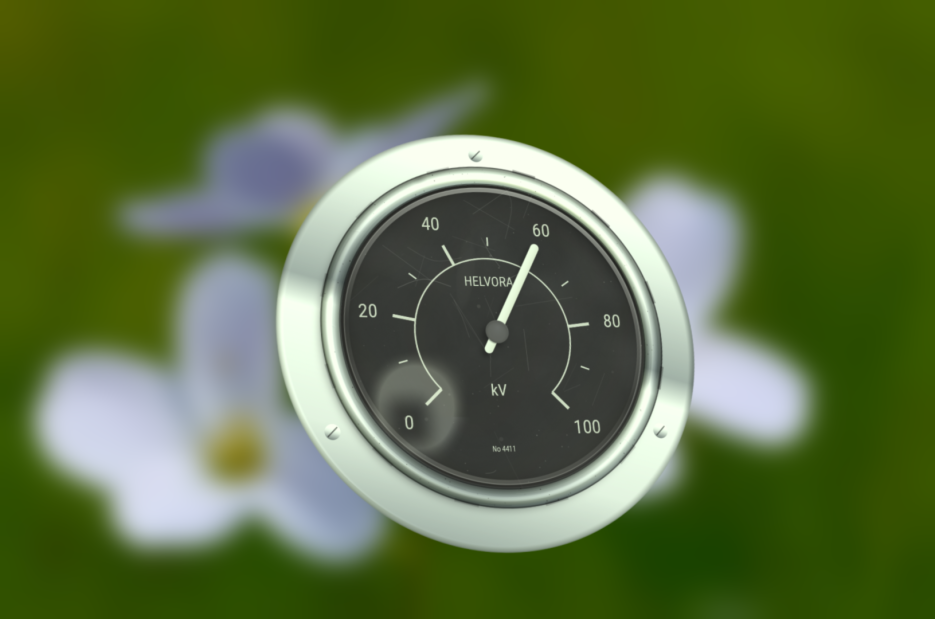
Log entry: kV 60
